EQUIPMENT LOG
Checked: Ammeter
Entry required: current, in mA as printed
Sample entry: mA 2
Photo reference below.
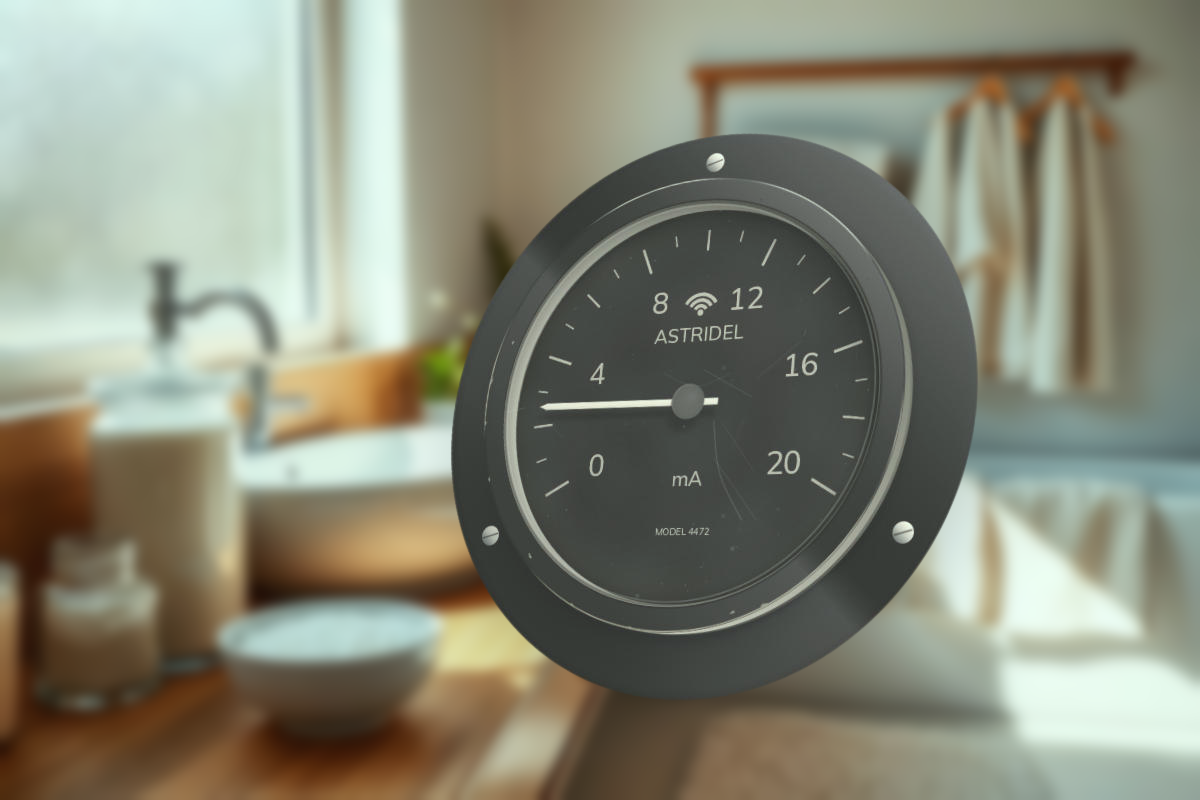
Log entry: mA 2.5
